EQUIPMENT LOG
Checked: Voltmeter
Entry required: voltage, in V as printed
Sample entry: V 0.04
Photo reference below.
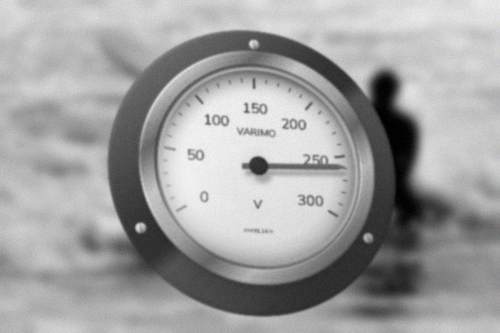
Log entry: V 260
